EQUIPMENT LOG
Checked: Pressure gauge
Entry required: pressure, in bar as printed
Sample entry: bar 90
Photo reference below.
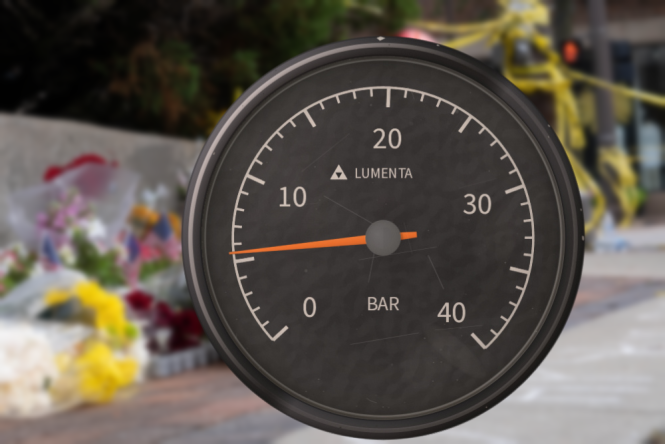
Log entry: bar 5.5
